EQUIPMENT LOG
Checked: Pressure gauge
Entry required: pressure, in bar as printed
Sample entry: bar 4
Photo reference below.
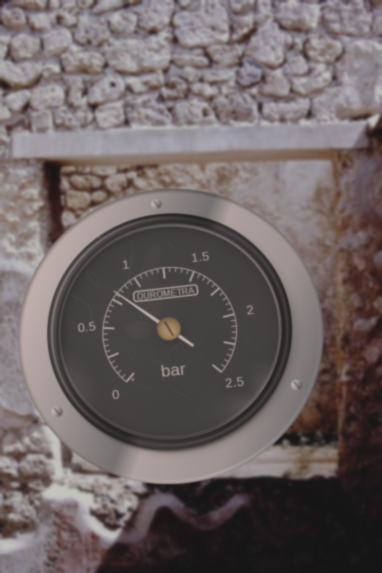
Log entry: bar 0.8
